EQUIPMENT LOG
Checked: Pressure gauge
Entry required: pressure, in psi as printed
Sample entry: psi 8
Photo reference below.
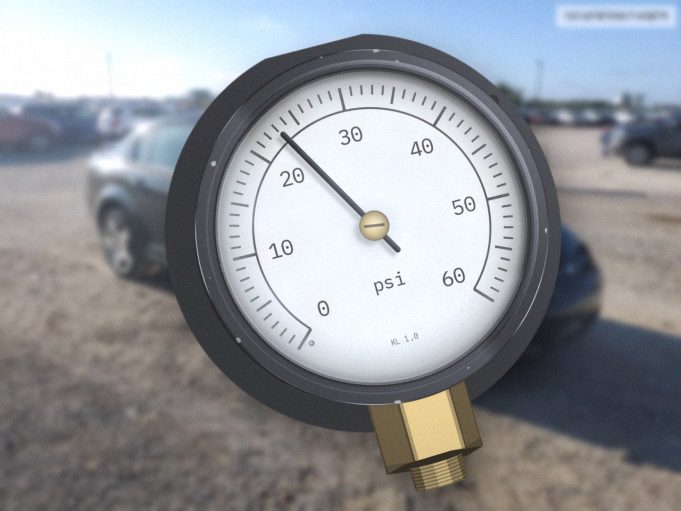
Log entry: psi 23
